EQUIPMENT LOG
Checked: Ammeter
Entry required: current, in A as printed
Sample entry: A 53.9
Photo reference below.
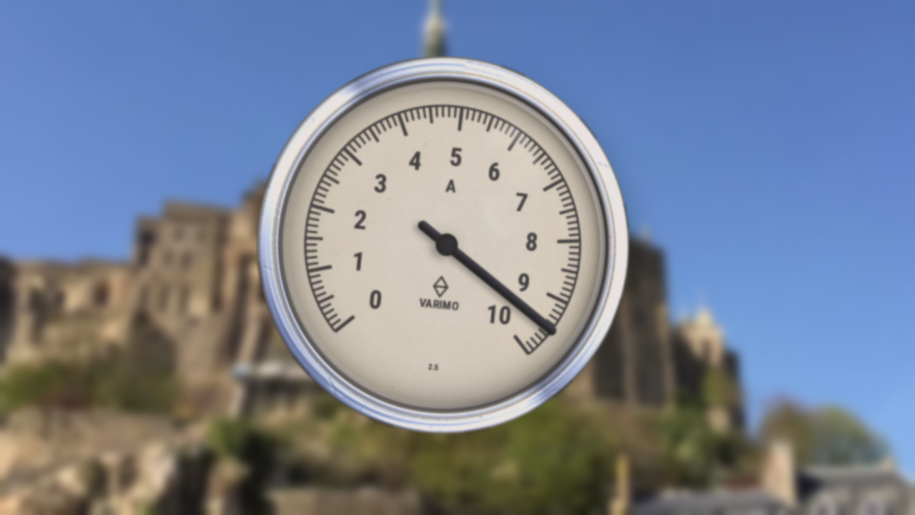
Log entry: A 9.5
